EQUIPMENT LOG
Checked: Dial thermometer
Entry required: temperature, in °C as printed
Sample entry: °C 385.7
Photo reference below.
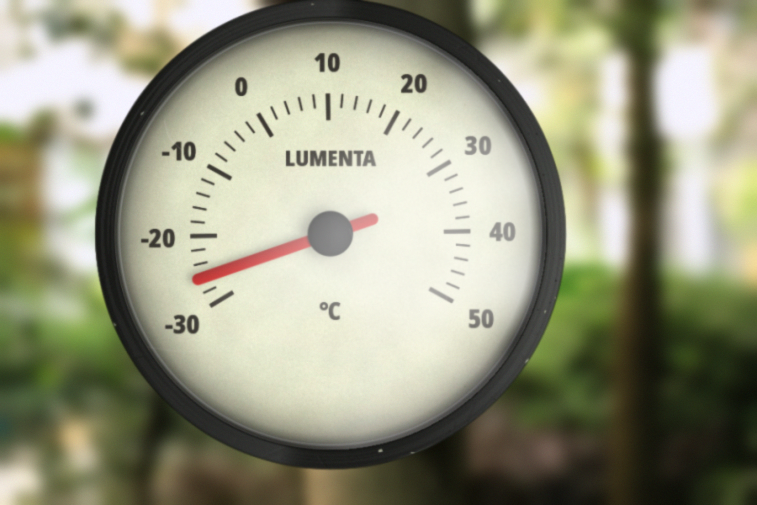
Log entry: °C -26
